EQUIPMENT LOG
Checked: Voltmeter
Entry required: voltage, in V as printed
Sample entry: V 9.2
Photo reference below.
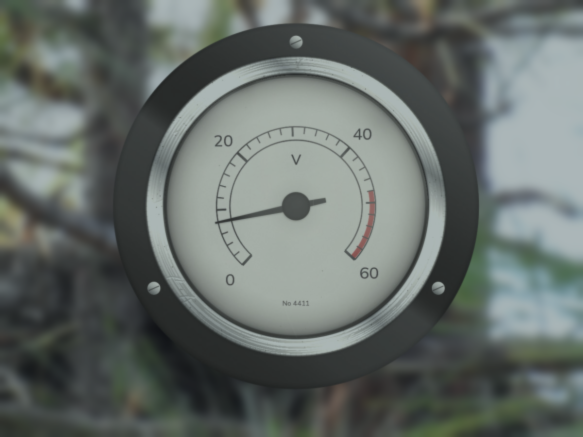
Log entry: V 8
